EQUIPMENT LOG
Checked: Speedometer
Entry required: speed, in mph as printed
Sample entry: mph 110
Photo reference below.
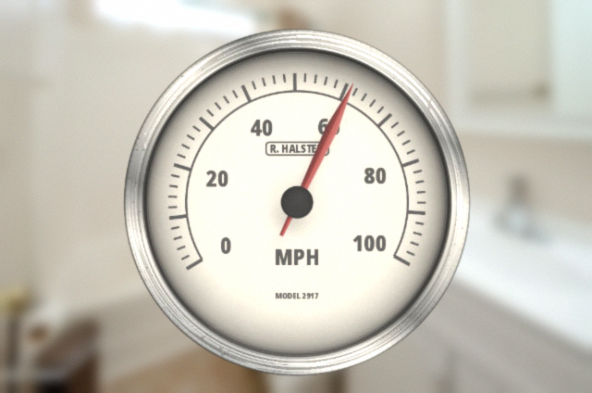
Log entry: mph 61
